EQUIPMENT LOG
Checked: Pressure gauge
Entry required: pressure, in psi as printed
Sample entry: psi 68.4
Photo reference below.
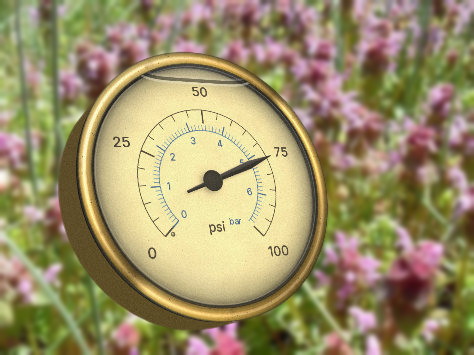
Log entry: psi 75
